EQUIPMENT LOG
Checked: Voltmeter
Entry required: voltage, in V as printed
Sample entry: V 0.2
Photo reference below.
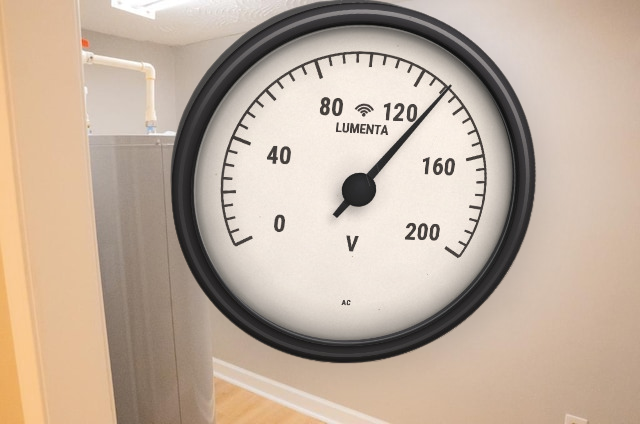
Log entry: V 130
